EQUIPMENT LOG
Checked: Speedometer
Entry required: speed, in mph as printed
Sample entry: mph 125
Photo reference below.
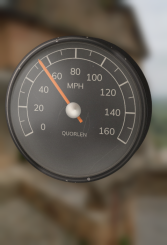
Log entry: mph 55
